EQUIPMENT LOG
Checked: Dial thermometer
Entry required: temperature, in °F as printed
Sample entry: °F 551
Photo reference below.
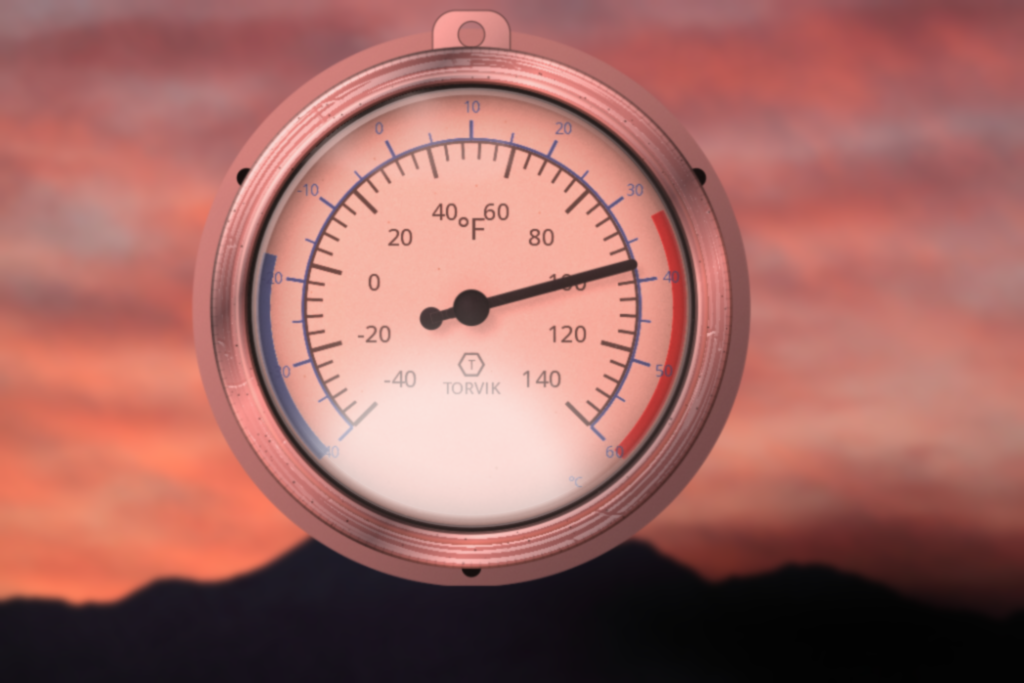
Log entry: °F 100
